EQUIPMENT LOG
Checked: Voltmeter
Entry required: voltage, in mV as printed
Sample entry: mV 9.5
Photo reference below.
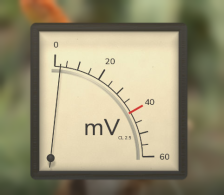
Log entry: mV 2.5
